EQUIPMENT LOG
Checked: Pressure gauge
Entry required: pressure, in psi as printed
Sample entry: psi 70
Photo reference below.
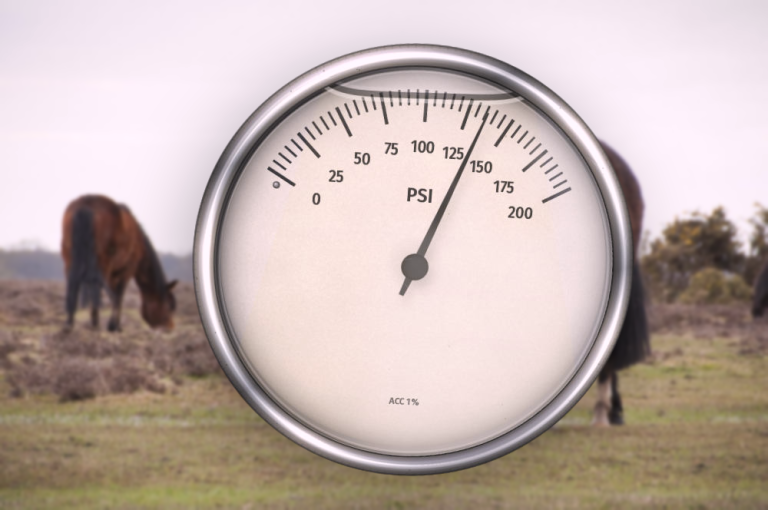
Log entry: psi 135
